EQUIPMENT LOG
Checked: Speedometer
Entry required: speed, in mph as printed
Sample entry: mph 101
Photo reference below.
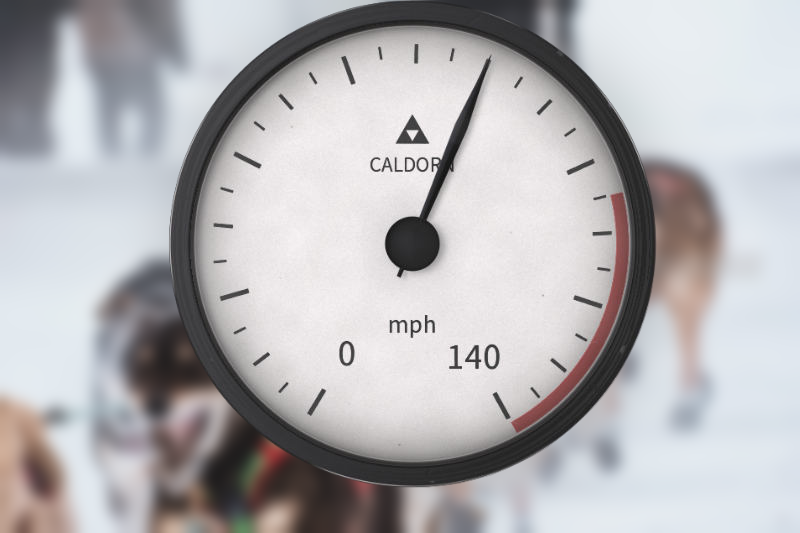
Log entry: mph 80
